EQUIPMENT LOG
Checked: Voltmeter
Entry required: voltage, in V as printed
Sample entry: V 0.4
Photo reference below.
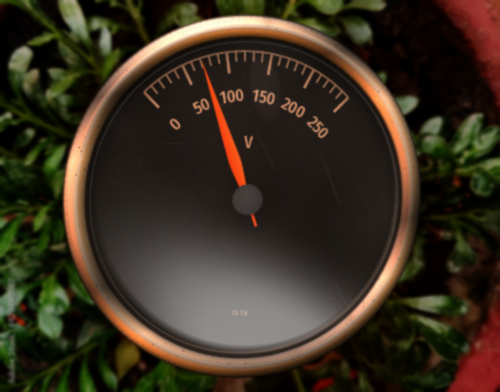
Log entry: V 70
